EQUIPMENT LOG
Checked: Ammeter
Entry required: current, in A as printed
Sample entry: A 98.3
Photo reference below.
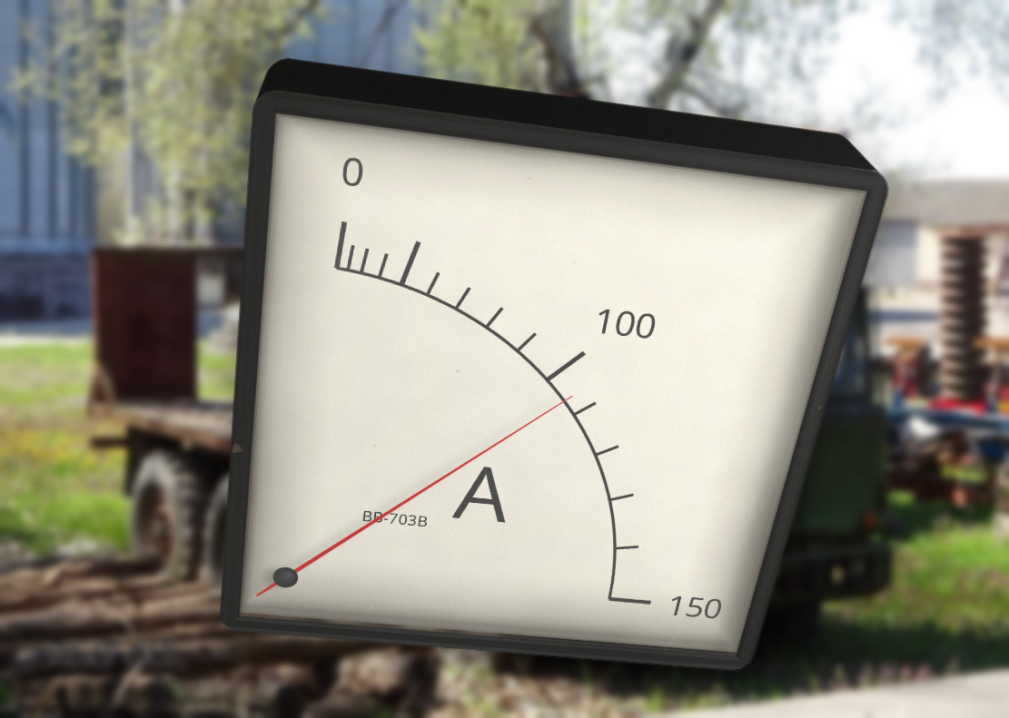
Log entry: A 105
